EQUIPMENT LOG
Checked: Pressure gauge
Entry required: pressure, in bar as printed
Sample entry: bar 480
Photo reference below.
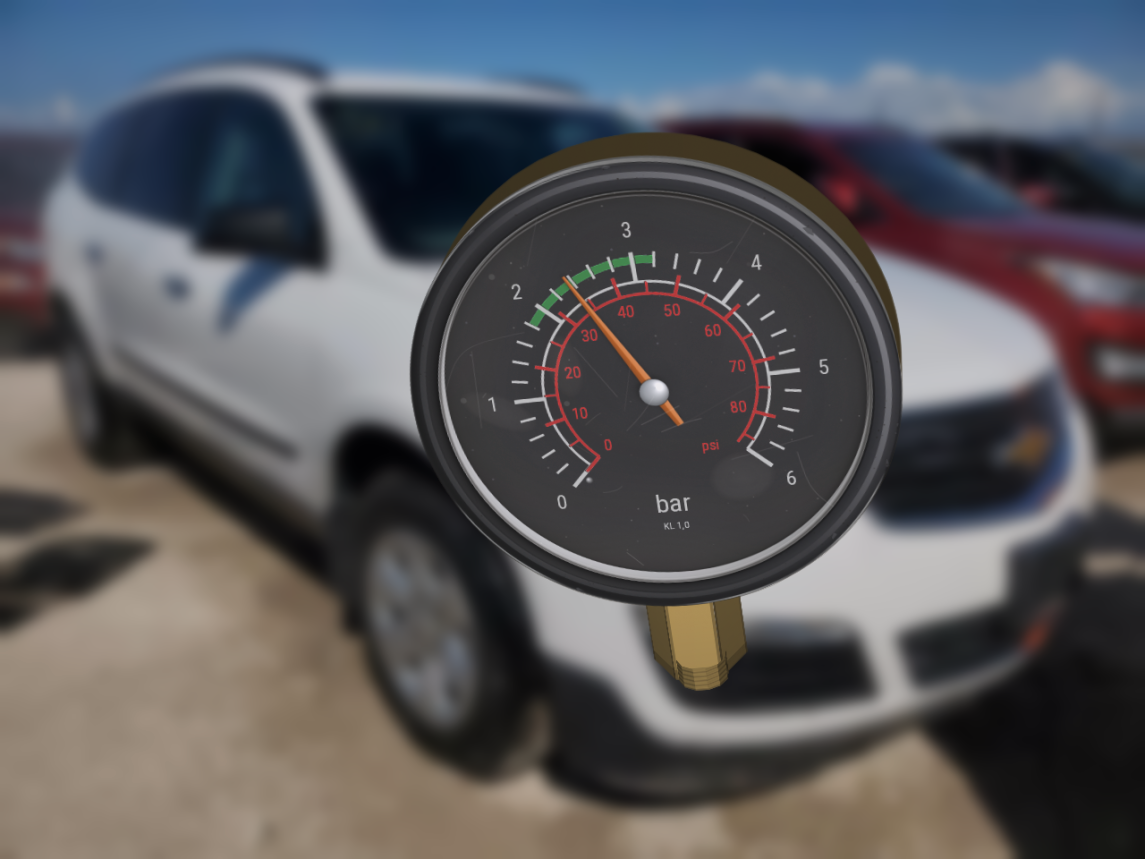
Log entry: bar 2.4
